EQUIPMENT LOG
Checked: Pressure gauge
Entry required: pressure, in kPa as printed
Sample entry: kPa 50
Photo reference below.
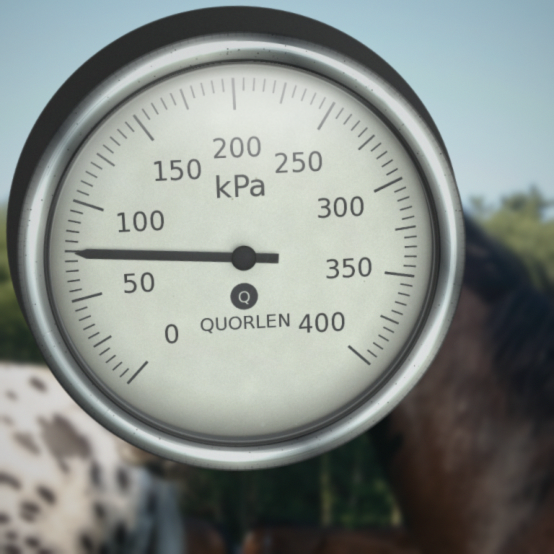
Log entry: kPa 75
